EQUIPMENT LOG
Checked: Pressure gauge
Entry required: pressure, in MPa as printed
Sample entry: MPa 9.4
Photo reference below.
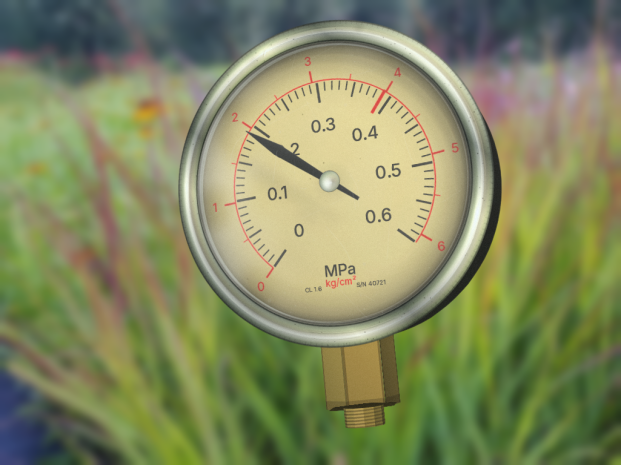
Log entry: MPa 0.19
